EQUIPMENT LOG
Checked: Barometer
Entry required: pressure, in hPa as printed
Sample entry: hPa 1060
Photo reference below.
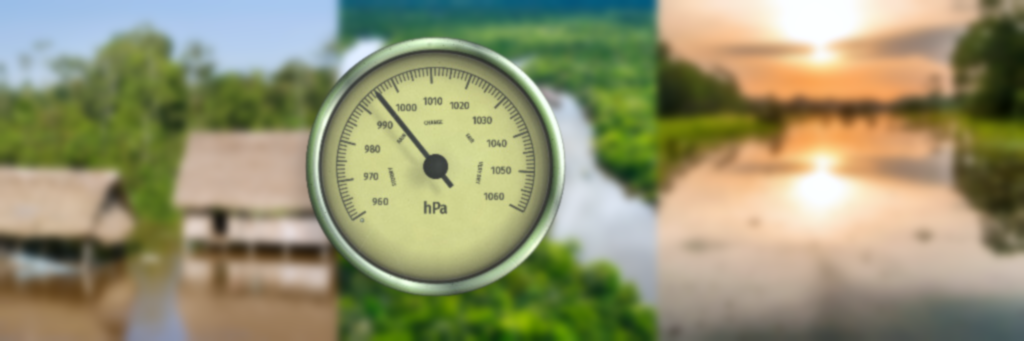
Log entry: hPa 995
